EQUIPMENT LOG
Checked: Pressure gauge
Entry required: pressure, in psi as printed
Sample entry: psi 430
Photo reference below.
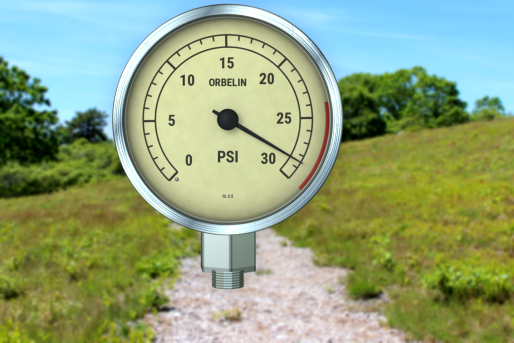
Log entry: psi 28.5
